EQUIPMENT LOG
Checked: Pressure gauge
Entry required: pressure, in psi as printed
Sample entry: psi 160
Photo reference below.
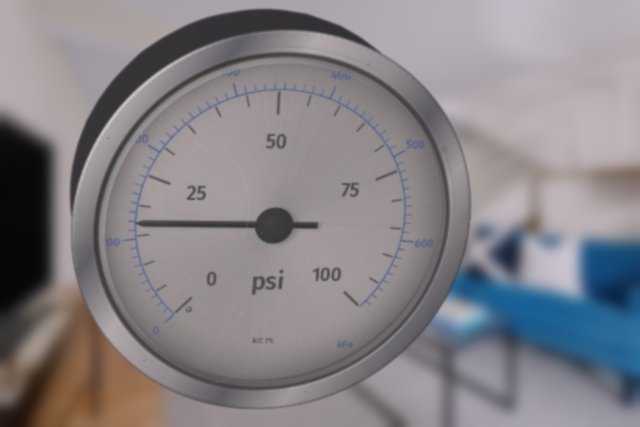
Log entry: psi 17.5
